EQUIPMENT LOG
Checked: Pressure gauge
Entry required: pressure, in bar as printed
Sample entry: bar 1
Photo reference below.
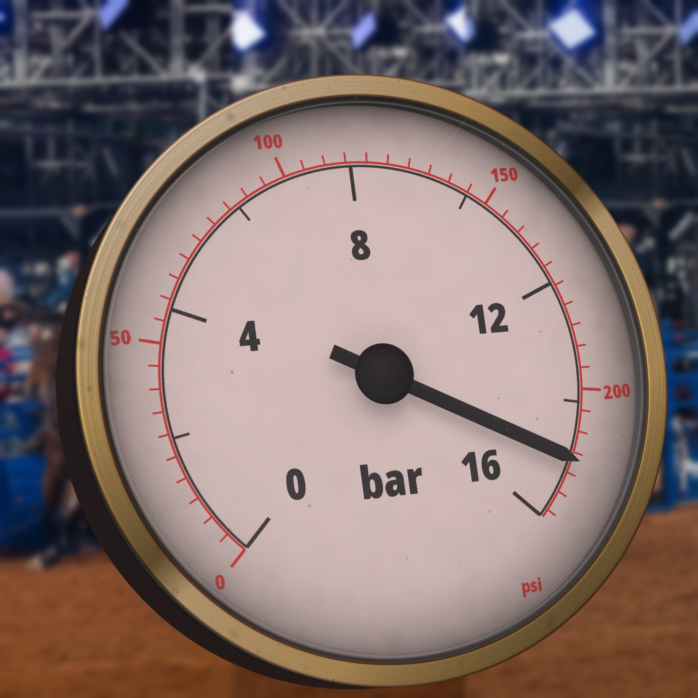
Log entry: bar 15
